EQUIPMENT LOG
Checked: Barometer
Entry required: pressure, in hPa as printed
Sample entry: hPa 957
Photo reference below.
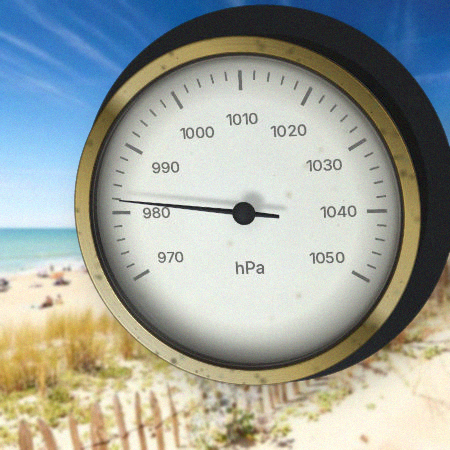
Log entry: hPa 982
